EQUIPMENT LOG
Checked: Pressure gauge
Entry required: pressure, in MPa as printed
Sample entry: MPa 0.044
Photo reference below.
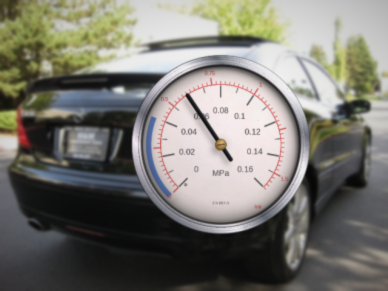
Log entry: MPa 0.06
